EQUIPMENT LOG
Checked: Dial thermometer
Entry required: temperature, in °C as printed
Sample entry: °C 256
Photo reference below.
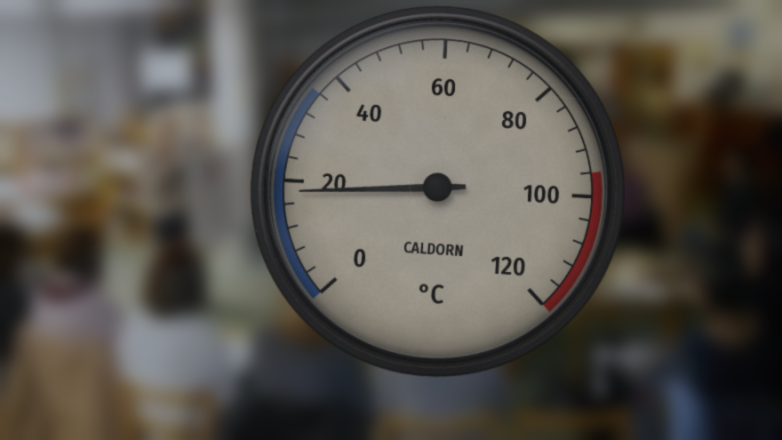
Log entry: °C 18
